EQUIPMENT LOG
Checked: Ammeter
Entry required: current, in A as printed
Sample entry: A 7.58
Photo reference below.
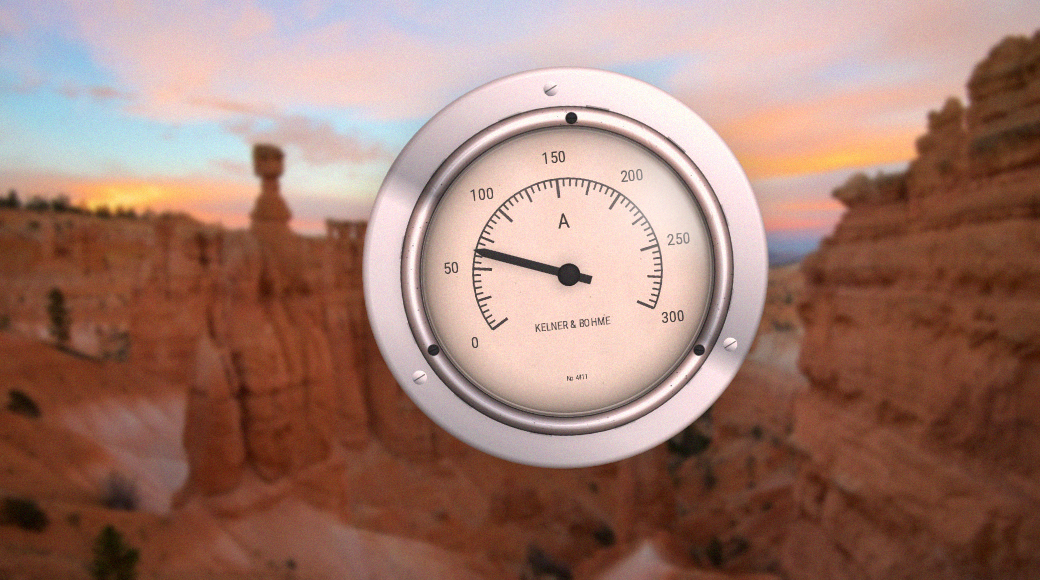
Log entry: A 65
